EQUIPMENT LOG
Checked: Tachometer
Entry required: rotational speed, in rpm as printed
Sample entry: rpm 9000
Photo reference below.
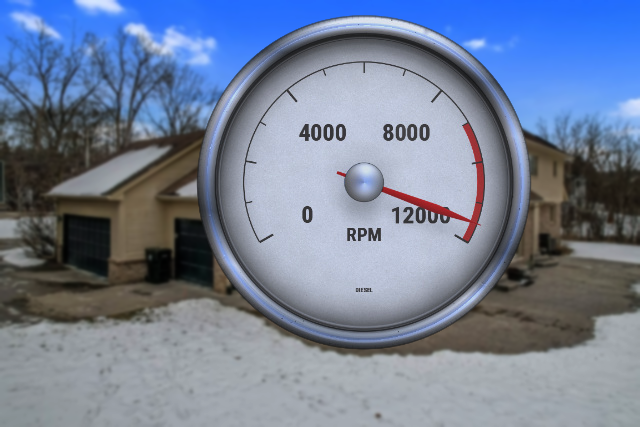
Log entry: rpm 11500
